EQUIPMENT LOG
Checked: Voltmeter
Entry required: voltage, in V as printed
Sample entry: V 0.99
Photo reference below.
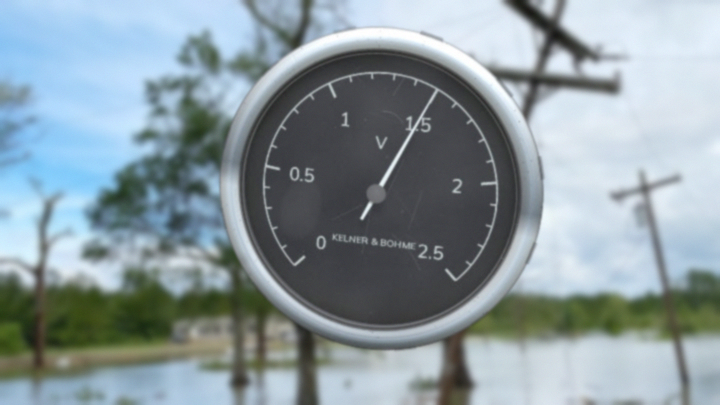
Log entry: V 1.5
